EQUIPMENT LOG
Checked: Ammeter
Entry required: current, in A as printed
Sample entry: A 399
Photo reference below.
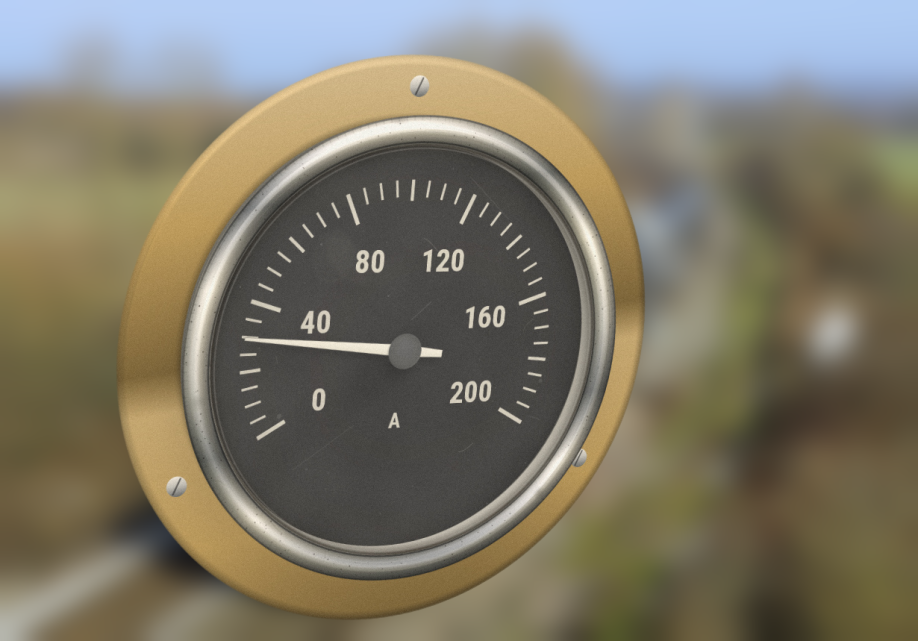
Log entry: A 30
